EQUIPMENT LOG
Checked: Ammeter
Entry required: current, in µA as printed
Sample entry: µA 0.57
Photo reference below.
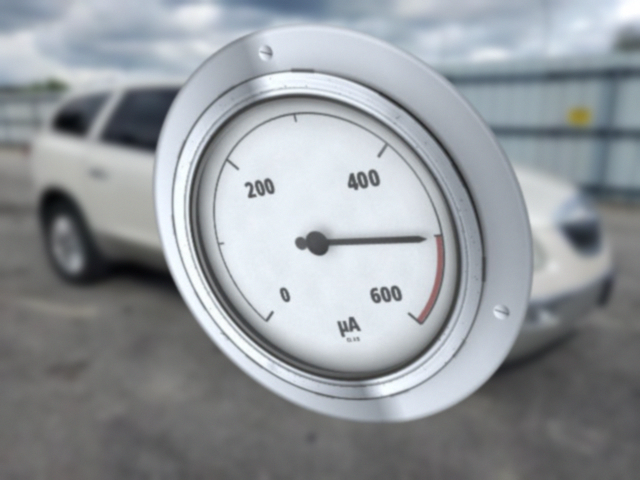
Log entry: µA 500
